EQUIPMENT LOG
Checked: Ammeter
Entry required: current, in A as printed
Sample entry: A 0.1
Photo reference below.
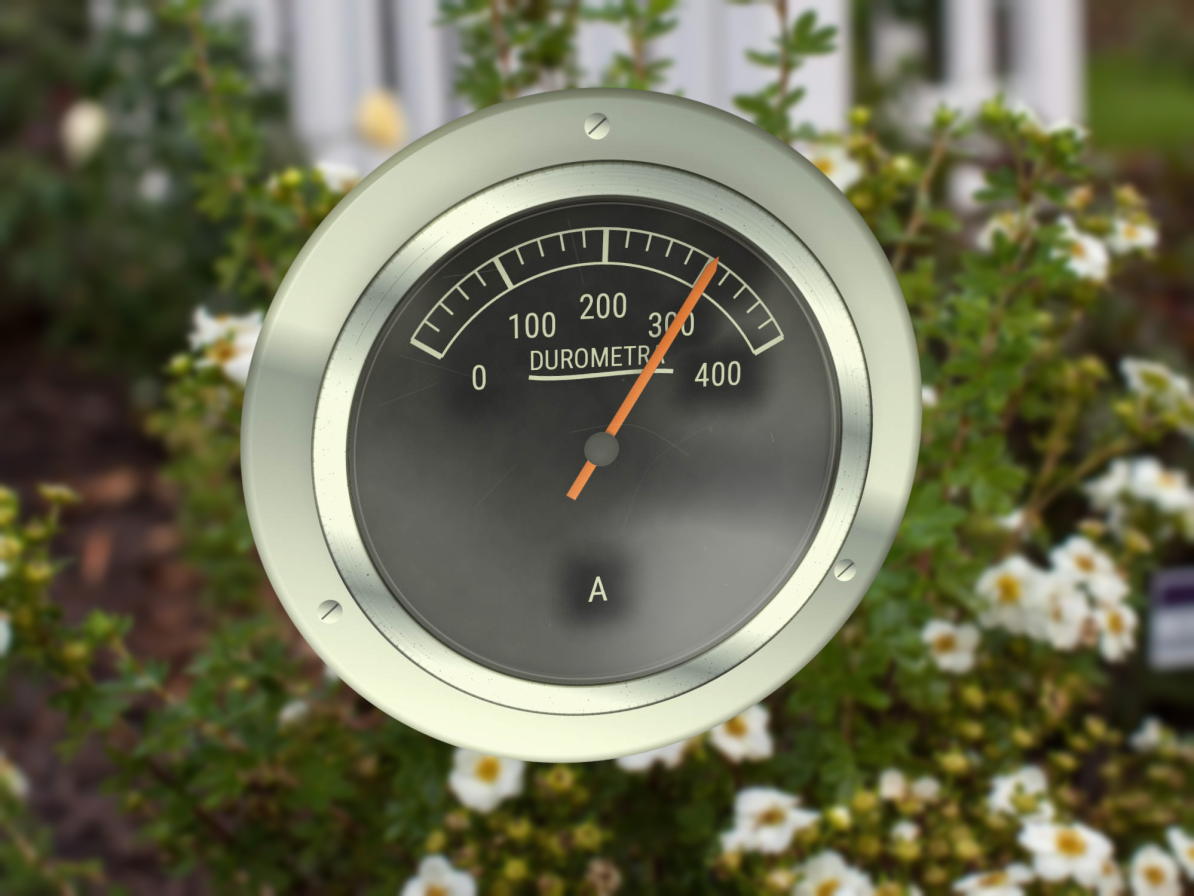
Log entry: A 300
